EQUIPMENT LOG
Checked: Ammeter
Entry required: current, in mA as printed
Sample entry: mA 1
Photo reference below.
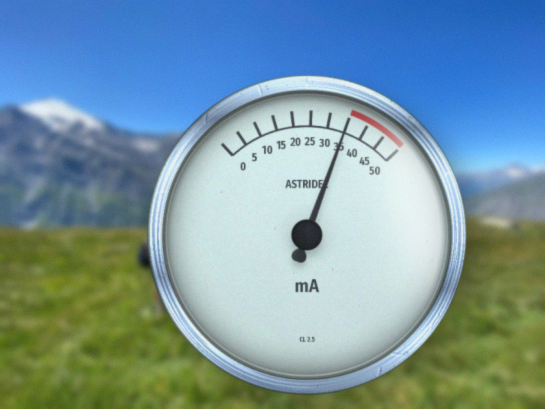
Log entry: mA 35
